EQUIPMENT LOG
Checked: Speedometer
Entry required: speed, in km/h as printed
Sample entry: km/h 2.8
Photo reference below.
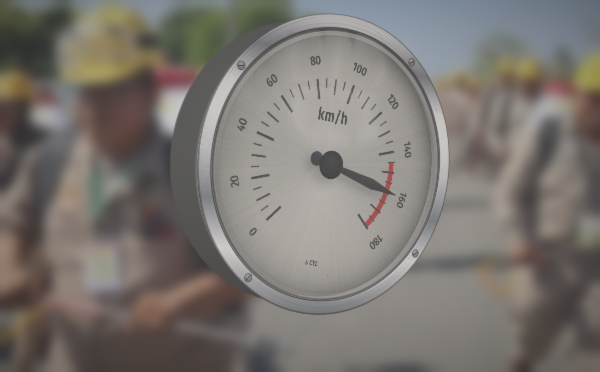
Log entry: km/h 160
